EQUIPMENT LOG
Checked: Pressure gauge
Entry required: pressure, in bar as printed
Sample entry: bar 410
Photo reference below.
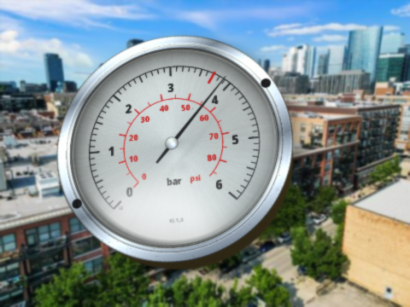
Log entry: bar 3.9
